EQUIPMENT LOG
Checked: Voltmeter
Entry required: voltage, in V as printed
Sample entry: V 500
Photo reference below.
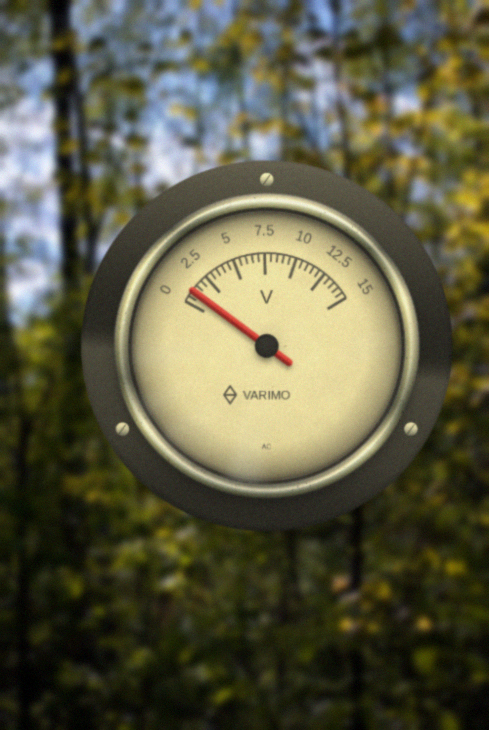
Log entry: V 1
